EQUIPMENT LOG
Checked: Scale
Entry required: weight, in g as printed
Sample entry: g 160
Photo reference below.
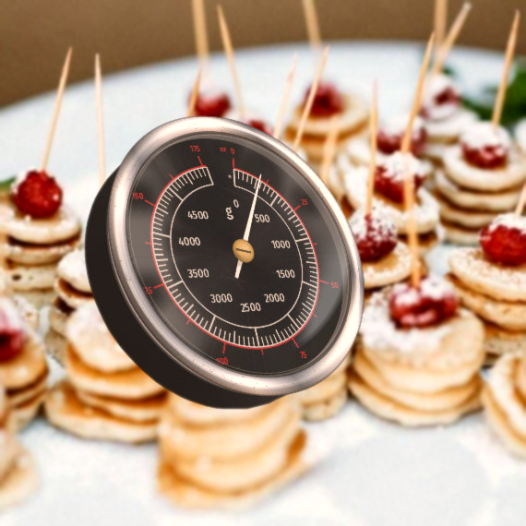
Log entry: g 250
